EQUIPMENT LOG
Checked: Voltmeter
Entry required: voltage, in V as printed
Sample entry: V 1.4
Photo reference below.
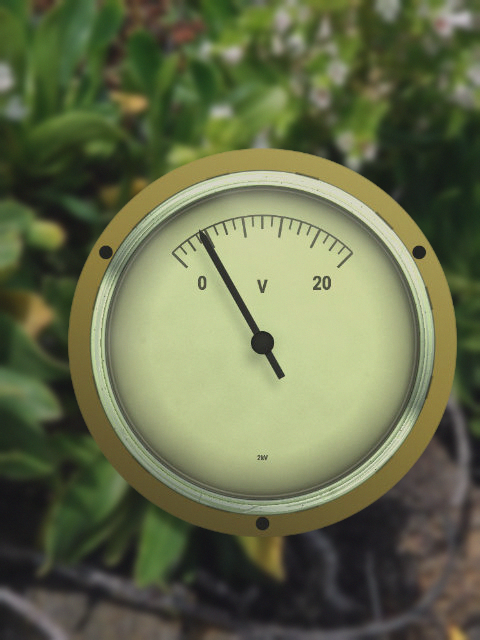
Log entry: V 3.5
